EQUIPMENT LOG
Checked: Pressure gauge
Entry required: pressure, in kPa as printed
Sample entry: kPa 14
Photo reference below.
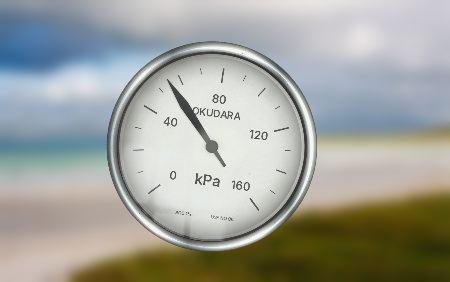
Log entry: kPa 55
